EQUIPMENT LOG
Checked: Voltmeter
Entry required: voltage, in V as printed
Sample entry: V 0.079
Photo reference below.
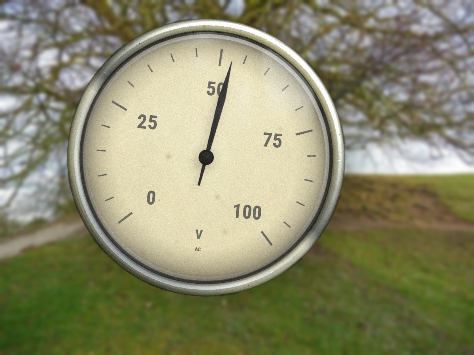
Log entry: V 52.5
